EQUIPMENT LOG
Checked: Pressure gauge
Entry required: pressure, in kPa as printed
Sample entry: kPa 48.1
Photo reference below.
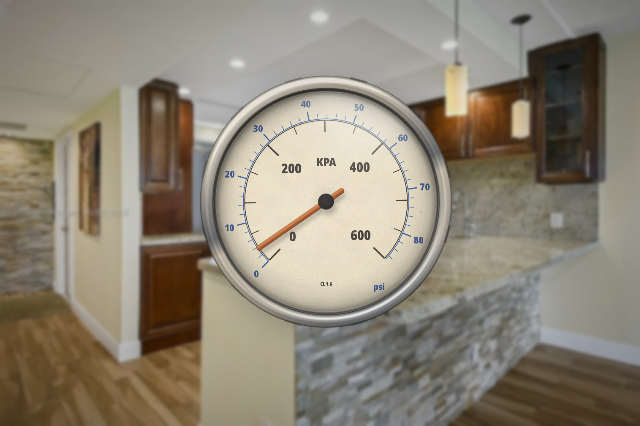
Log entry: kPa 25
